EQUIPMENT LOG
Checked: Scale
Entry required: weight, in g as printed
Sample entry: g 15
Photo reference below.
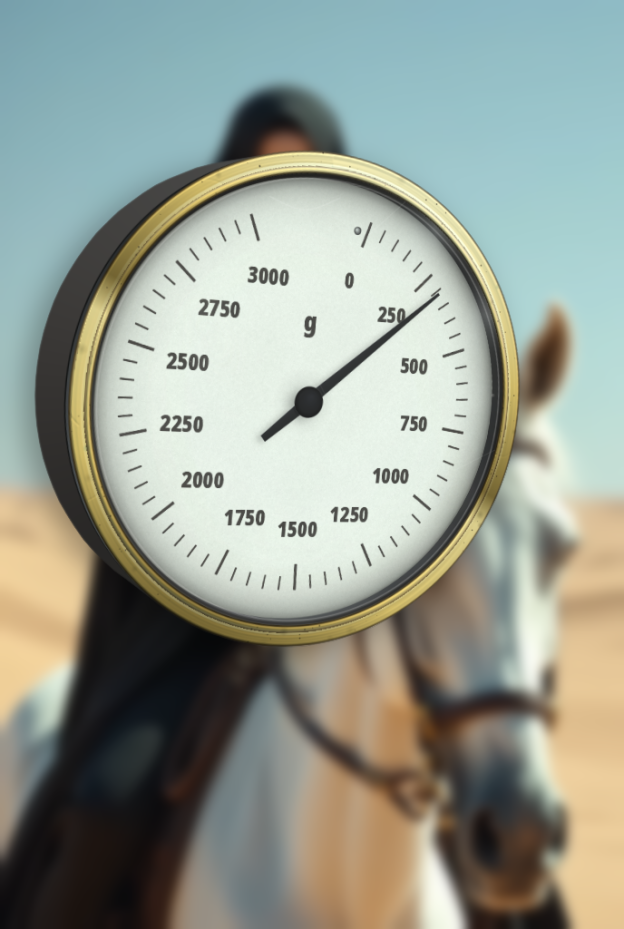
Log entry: g 300
